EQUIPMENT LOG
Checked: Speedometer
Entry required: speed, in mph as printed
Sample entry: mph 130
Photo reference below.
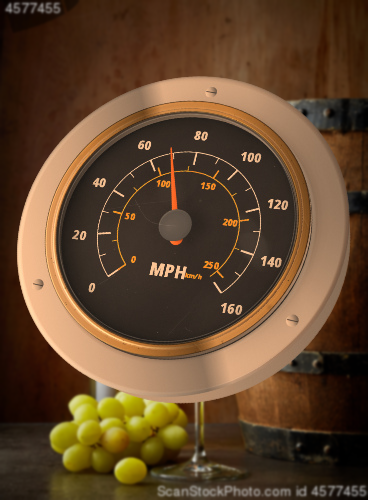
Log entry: mph 70
